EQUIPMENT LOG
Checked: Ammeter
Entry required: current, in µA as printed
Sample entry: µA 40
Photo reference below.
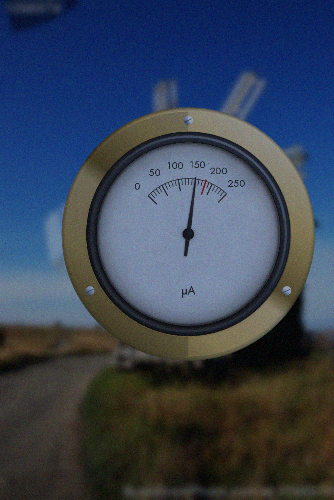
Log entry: µA 150
